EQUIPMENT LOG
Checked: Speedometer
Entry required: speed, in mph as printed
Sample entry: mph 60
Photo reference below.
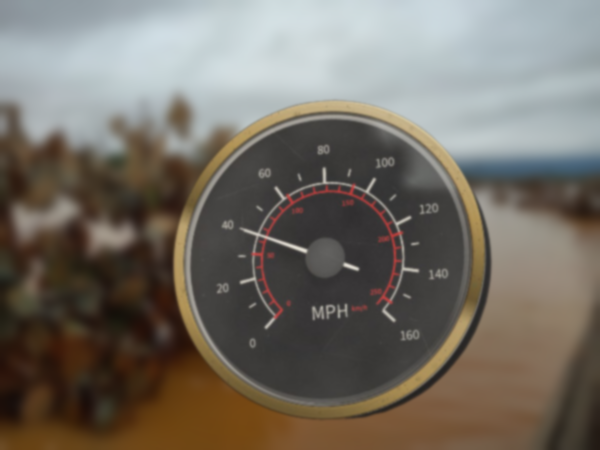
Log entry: mph 40
